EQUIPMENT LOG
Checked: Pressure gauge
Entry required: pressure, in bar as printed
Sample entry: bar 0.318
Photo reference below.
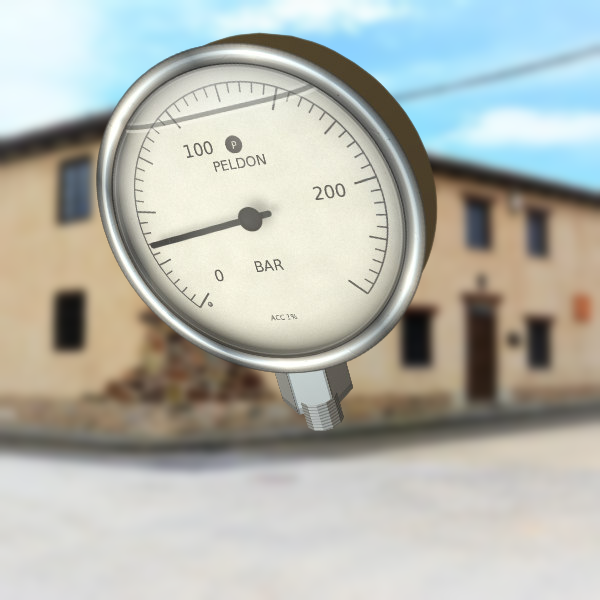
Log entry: bar 35
